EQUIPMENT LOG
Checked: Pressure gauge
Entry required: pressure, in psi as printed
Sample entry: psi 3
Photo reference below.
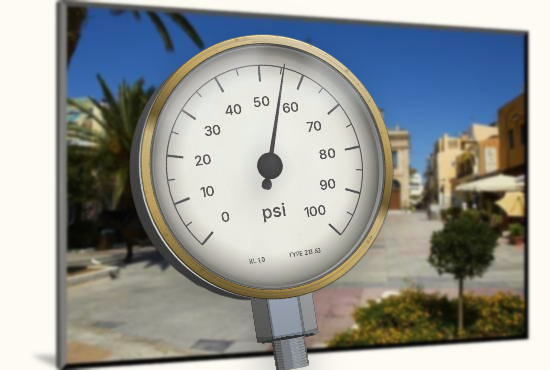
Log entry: psi 55
